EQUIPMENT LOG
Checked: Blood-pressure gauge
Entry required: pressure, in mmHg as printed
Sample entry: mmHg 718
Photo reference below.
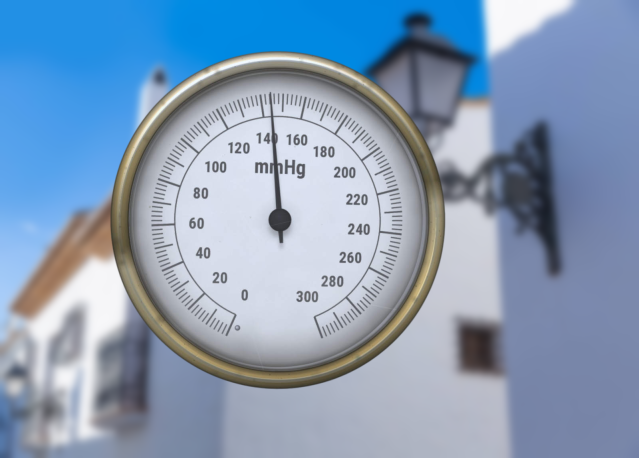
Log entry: mmHg 144
